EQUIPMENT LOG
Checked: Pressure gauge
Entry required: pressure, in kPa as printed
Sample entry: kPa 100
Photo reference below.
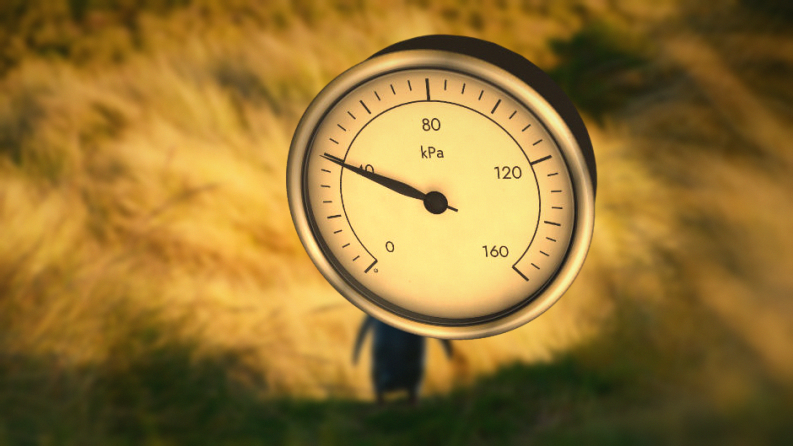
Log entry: kPa 40
